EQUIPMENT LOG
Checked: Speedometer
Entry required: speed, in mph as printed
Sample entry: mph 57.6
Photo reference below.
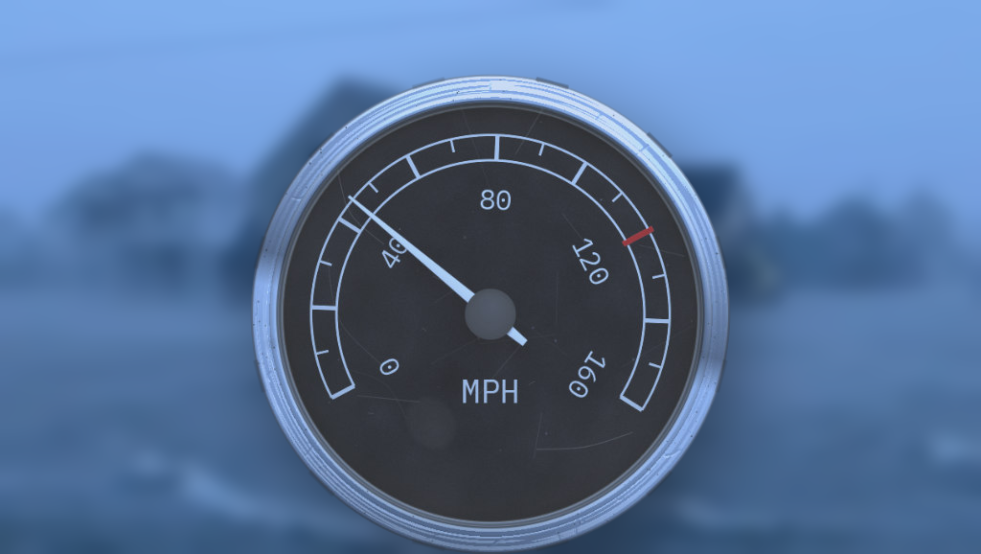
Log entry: mph 45
